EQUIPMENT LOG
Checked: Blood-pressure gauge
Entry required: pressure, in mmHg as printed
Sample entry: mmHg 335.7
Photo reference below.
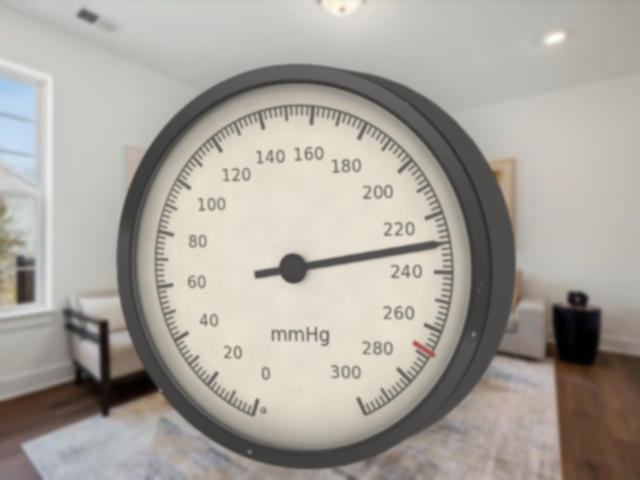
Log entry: mmHg 230
